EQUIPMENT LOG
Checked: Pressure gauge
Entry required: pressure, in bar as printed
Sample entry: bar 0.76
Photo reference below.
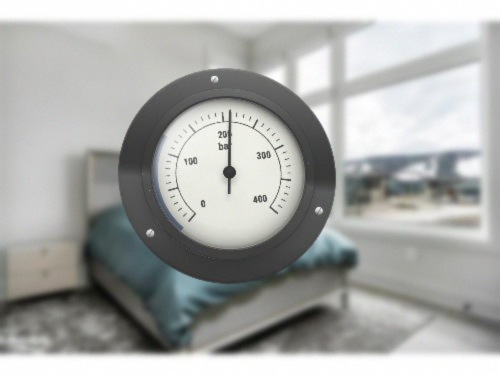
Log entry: bar 210
